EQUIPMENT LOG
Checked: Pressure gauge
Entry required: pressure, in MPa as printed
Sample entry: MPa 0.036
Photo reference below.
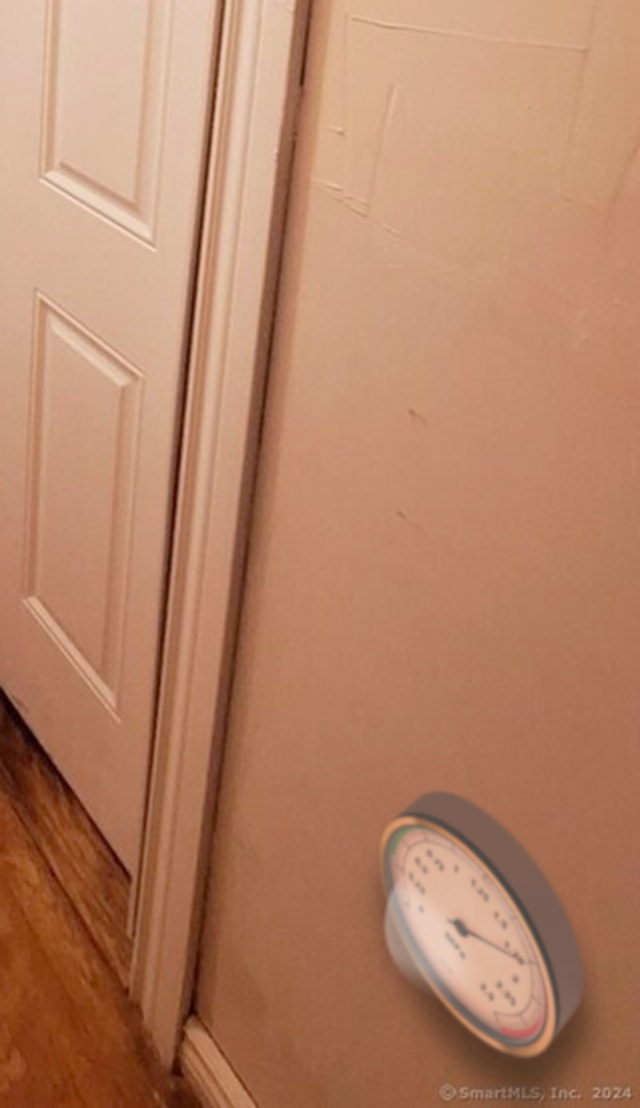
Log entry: MPa 1.75
